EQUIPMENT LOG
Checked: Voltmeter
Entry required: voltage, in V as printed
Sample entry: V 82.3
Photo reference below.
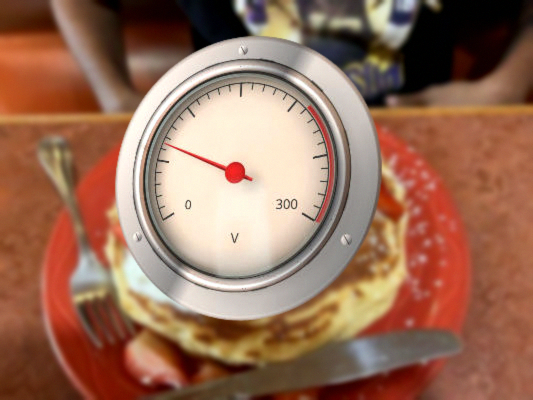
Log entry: V 65
